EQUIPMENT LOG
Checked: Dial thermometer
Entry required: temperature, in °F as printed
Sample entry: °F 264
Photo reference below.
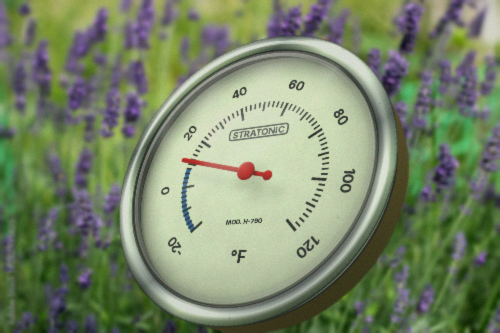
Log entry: °F 10
